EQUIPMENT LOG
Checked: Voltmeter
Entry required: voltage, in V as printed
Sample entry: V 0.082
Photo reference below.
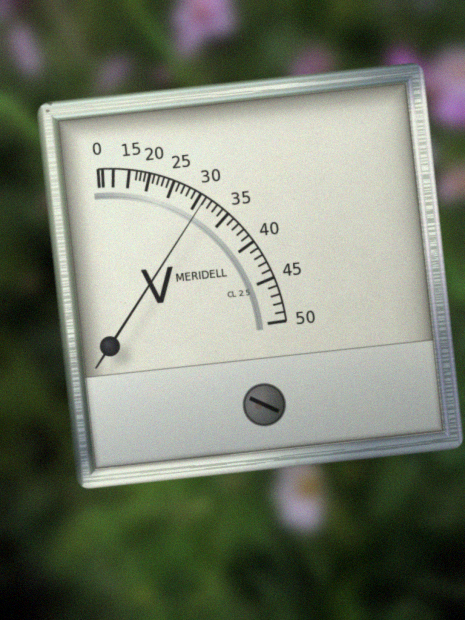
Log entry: V 31
